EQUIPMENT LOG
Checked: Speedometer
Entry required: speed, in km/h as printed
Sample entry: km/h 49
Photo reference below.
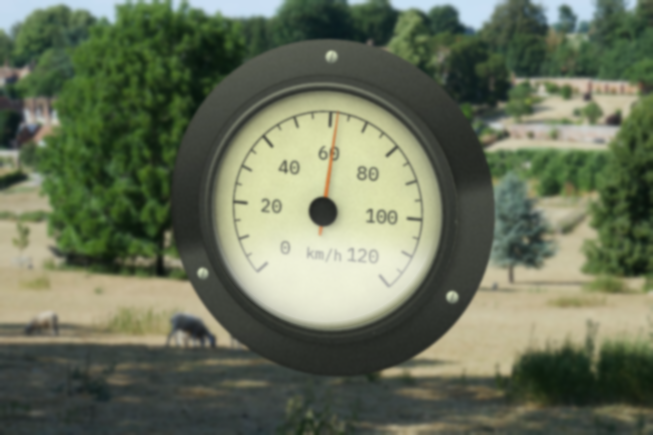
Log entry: km/h 62.5
